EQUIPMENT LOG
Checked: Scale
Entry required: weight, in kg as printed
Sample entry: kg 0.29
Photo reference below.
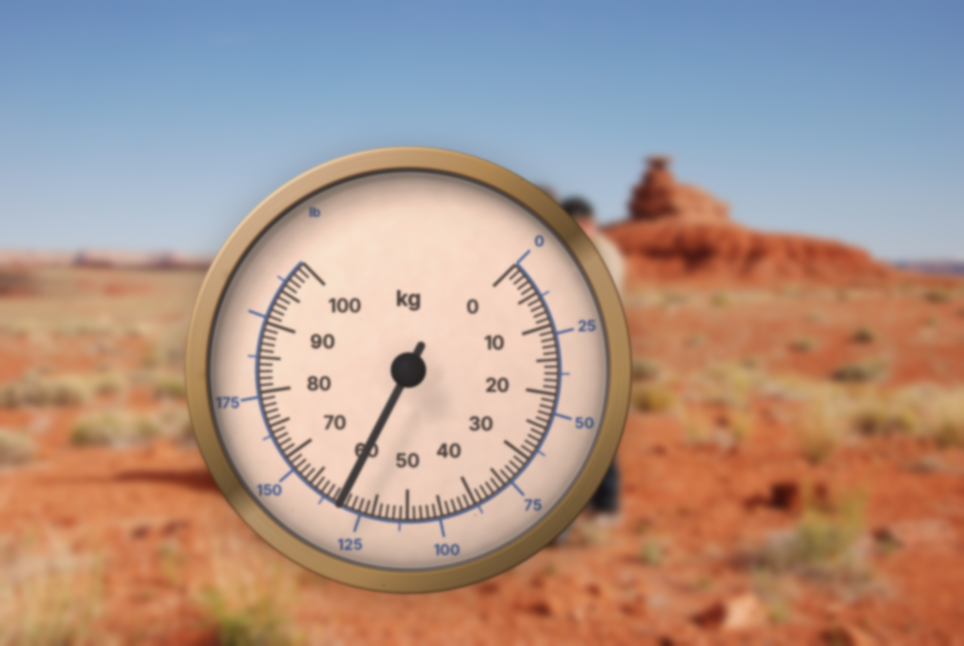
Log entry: kg 60
